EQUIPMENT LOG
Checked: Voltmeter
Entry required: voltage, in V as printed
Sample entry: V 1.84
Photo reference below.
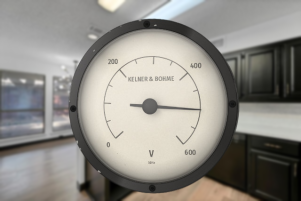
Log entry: V 500
